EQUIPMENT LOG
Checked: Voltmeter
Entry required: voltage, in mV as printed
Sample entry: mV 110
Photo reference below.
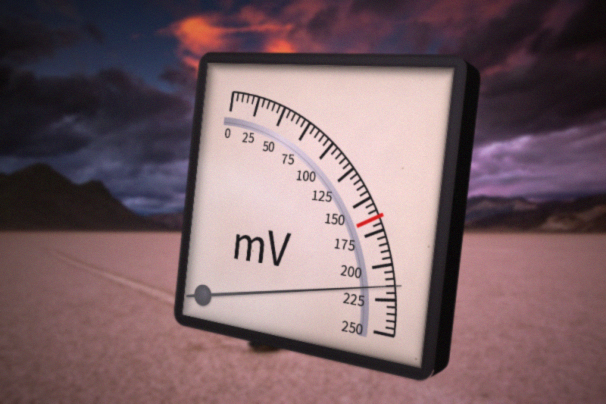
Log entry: mV 215
